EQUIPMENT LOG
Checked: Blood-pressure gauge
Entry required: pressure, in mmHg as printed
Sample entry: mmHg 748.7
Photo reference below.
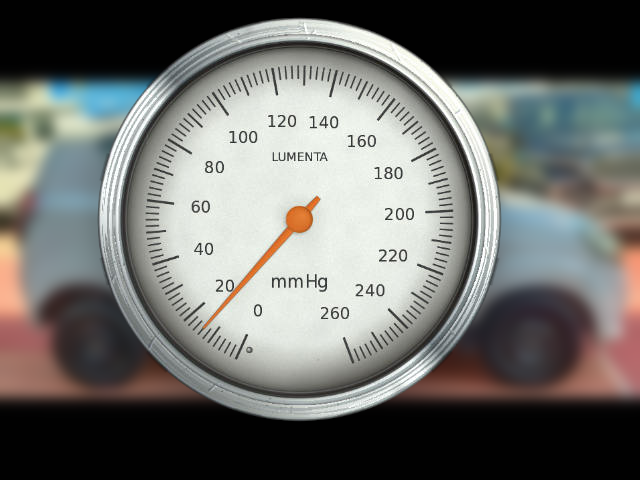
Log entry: mmHg 14
